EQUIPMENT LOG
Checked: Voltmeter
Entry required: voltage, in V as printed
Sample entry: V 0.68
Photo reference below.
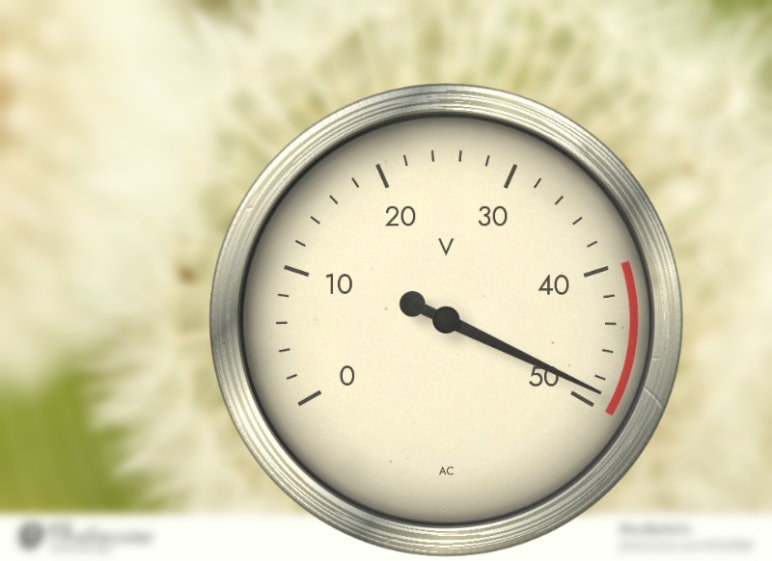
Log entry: V 49
